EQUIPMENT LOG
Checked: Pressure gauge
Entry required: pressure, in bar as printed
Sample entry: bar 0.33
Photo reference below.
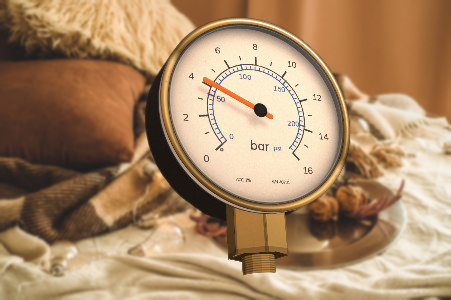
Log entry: bar 4
